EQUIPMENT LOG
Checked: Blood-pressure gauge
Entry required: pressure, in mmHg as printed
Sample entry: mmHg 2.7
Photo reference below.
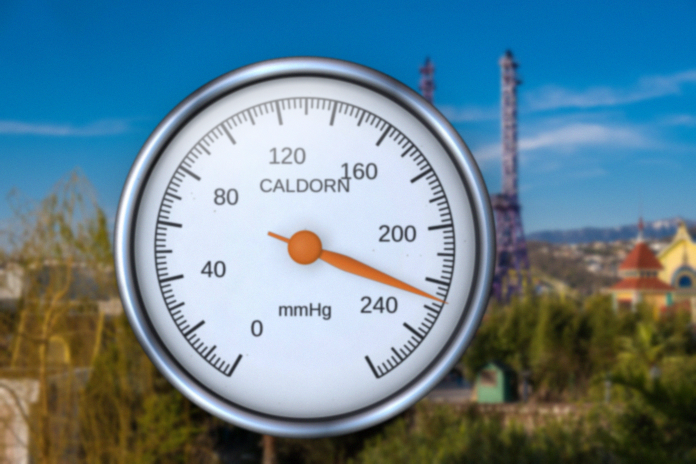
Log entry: mmHg 226
